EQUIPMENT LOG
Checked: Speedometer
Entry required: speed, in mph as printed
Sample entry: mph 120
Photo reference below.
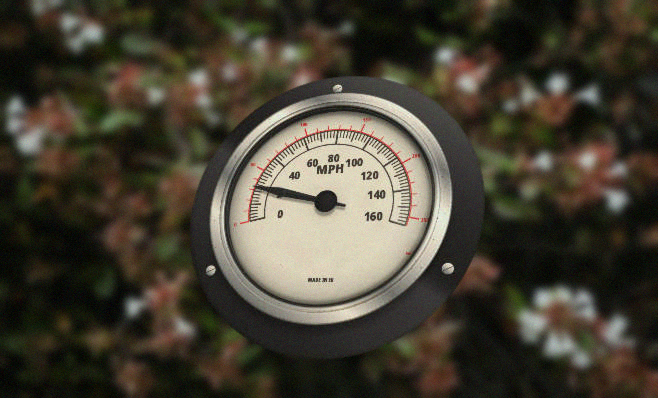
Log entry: mph 20
